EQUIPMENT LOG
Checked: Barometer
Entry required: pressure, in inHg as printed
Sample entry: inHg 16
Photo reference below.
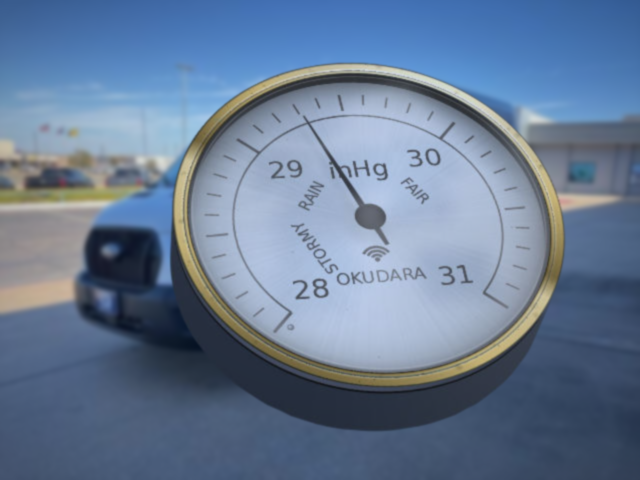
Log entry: inHg 29.3
